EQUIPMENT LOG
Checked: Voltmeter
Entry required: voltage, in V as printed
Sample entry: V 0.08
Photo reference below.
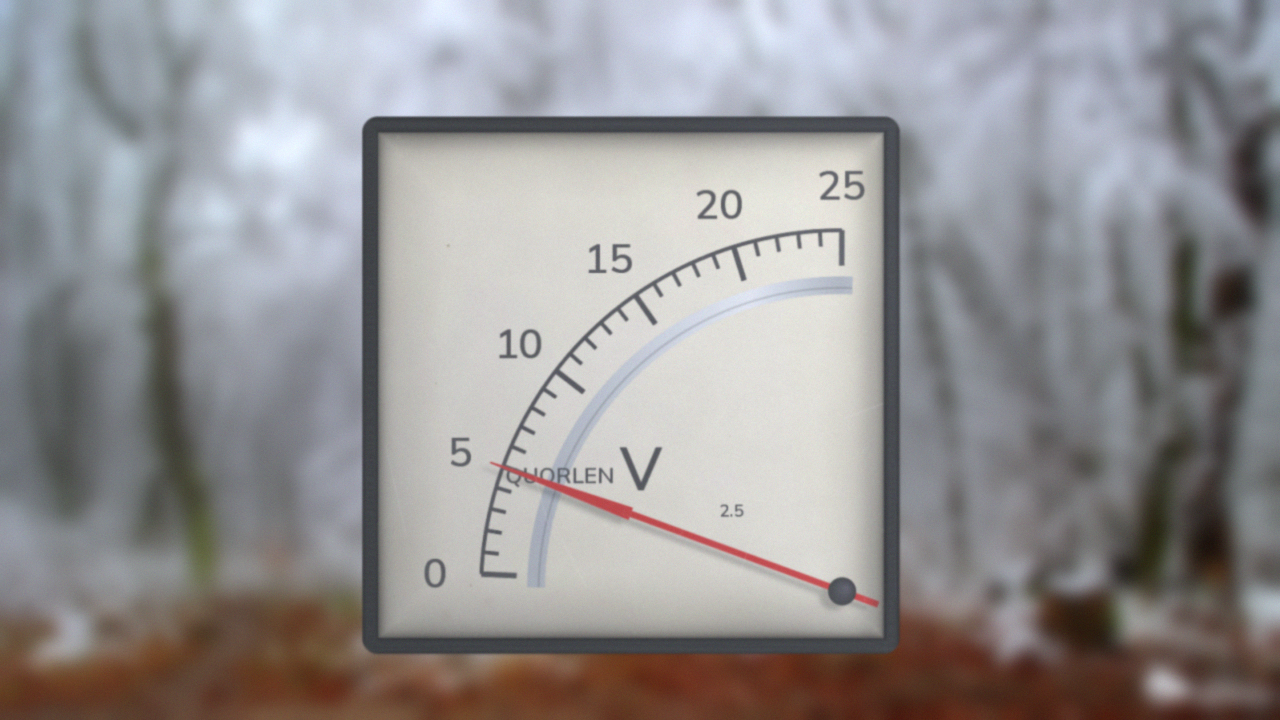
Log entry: V 5
